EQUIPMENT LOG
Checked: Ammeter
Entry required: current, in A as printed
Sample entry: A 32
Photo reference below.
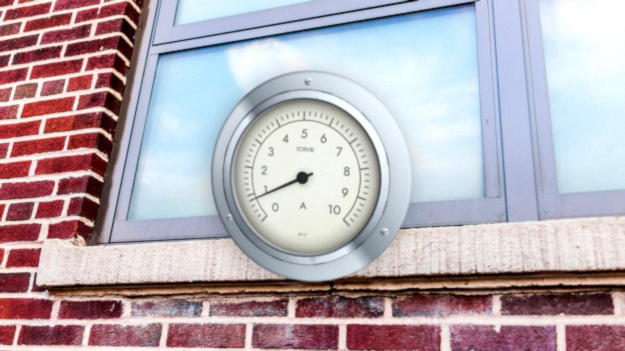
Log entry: A 0.8
